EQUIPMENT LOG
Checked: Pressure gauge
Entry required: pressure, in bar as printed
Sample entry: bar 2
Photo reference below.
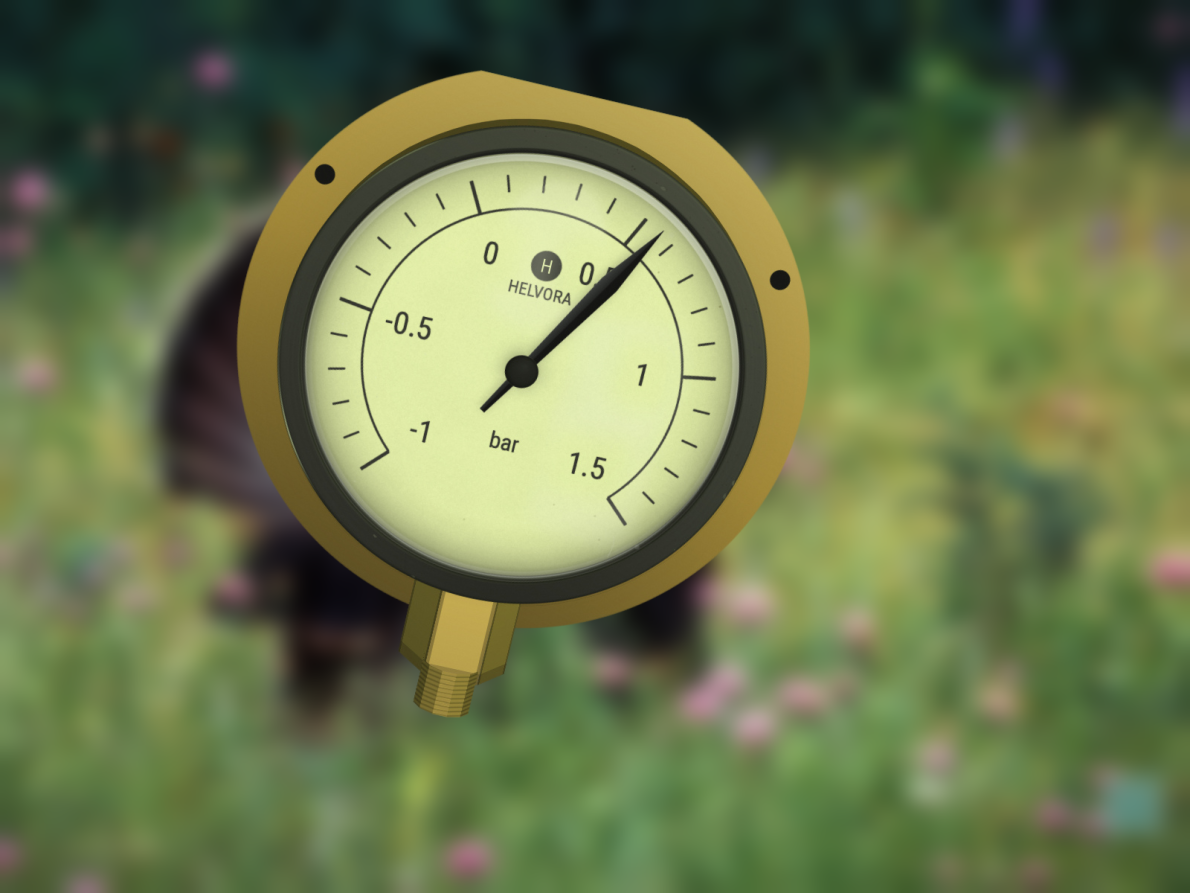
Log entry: bar 0.55
